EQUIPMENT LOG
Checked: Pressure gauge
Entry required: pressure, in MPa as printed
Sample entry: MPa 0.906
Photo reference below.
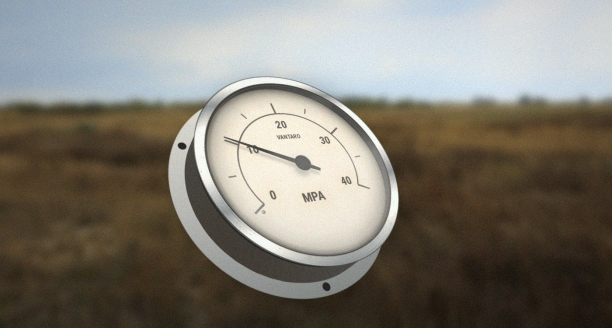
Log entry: MPa 10
